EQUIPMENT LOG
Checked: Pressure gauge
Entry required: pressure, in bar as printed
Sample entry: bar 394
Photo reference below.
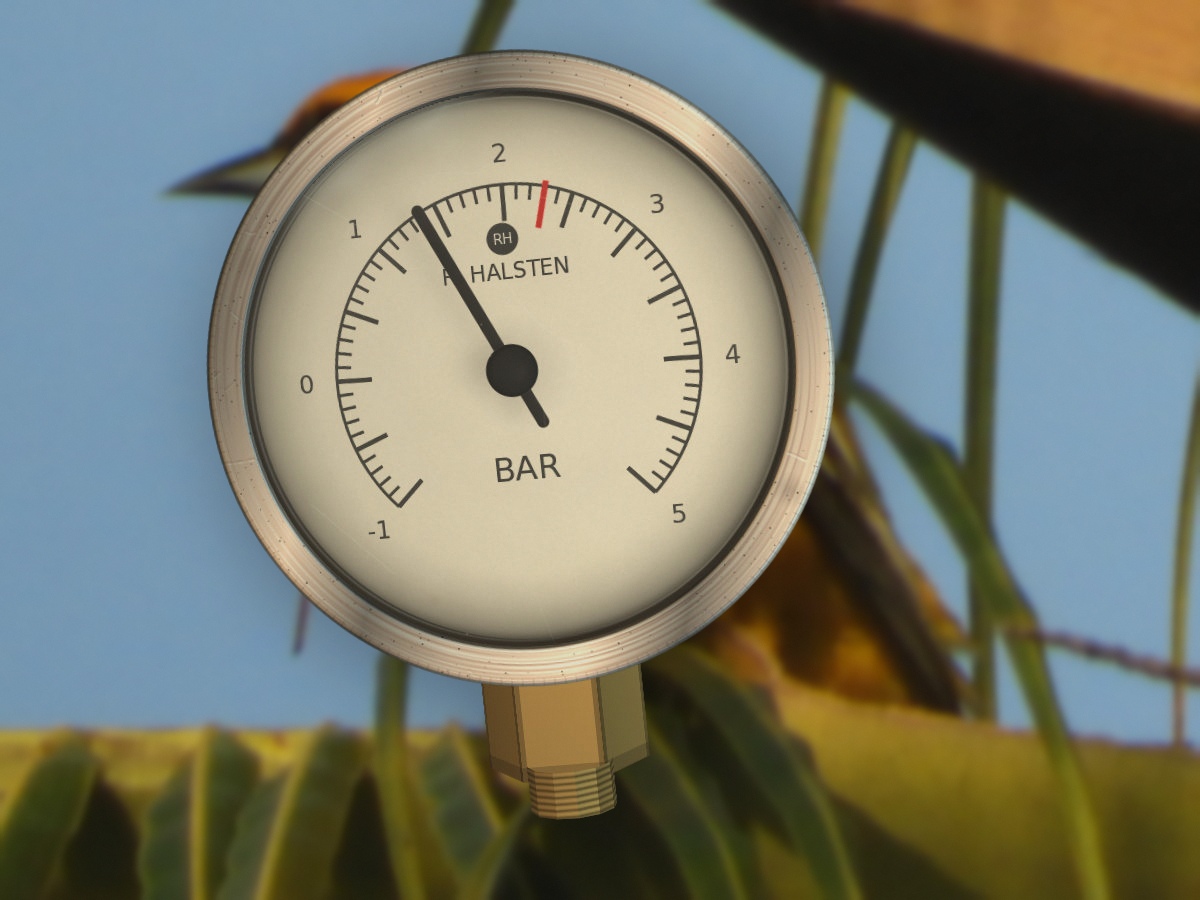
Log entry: bar 1.4
